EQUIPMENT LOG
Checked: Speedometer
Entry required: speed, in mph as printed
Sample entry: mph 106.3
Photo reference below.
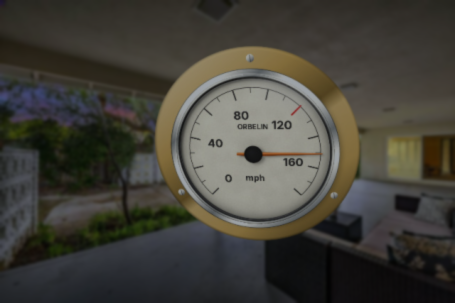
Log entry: mph 150
